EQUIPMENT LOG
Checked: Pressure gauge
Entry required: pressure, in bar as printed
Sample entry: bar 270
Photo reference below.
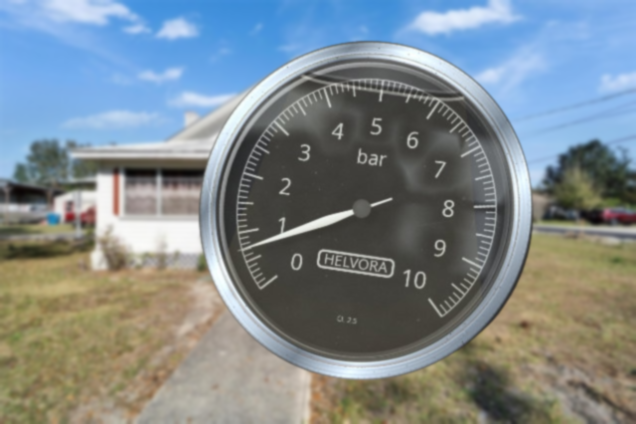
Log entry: bar 0.7
